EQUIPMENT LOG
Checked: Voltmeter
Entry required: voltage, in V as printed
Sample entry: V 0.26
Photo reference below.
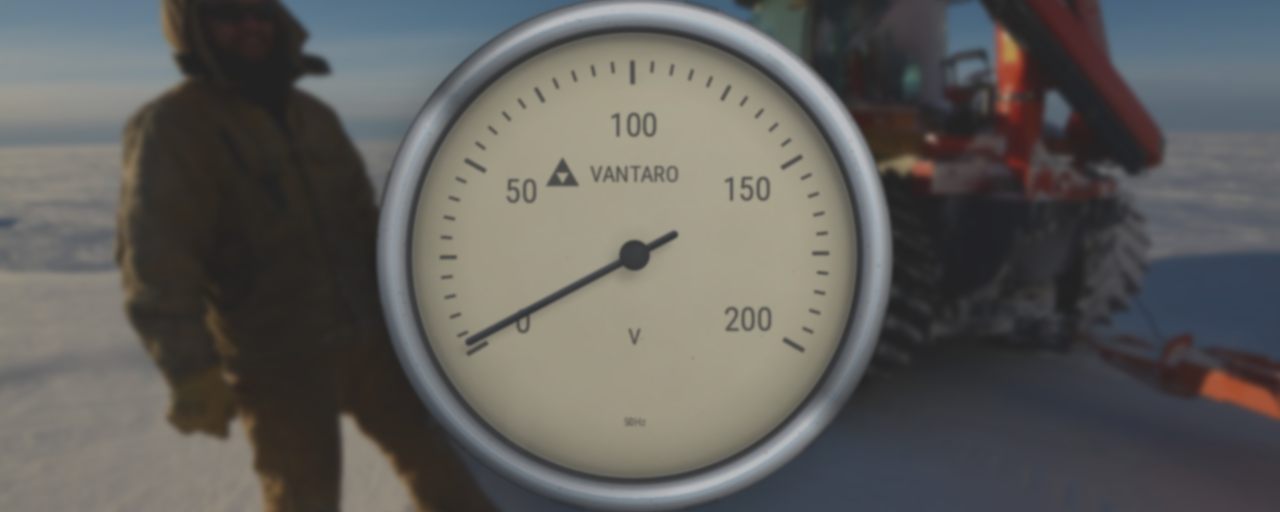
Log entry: V 2.5
